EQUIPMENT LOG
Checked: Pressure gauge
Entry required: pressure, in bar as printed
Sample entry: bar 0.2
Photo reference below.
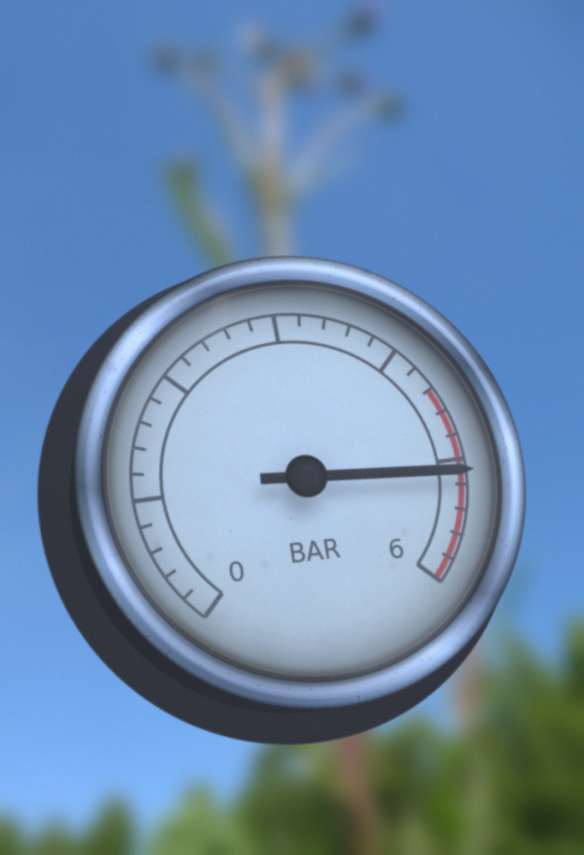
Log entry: bar 5.1
